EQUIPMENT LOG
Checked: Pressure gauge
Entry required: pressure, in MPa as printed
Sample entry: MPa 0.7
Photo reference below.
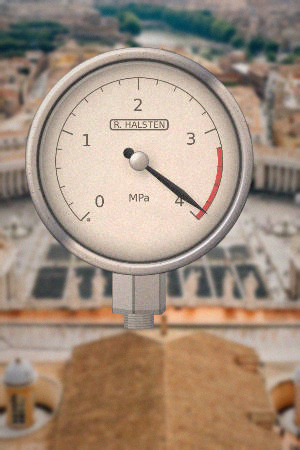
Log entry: MPa 3.9
